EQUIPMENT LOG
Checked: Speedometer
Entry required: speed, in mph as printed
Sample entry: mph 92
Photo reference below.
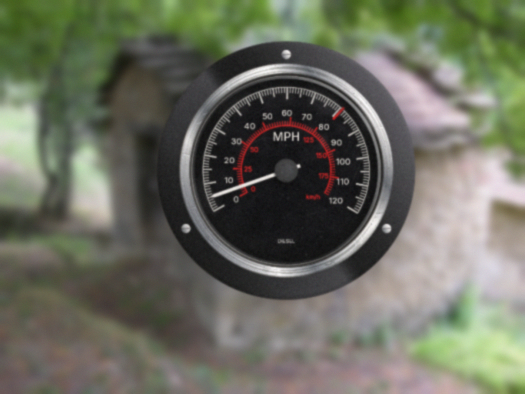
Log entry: mph 5
